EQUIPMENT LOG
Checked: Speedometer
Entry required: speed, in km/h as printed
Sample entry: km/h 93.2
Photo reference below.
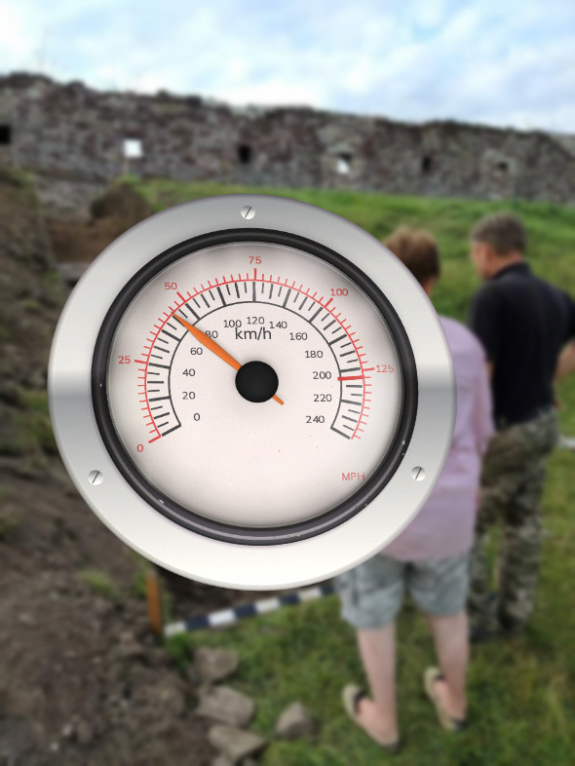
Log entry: km/h 70
